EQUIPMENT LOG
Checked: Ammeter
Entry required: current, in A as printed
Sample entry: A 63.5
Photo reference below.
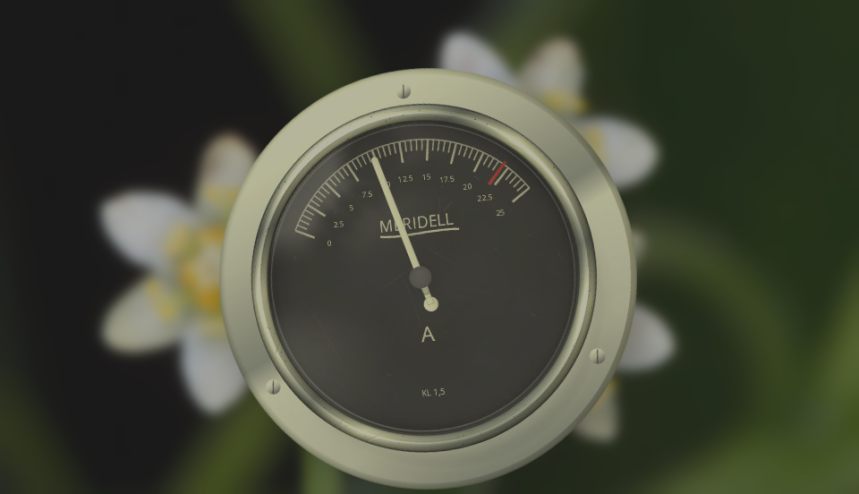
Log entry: A 10
